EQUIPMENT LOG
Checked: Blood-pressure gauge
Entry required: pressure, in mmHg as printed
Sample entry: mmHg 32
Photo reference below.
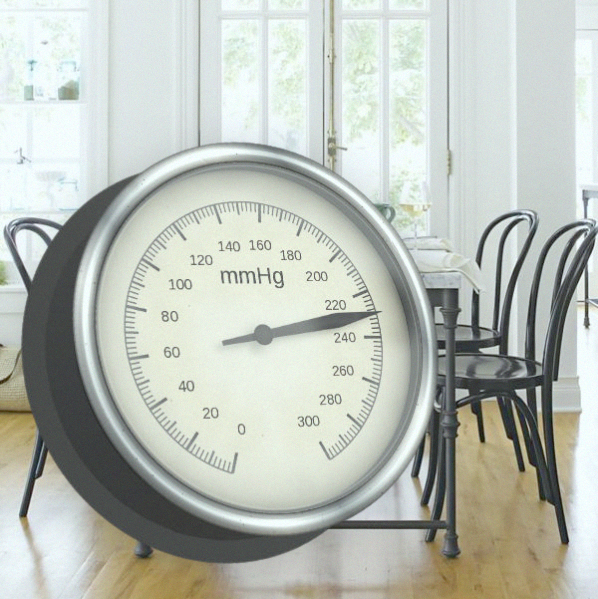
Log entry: mmHg 230
